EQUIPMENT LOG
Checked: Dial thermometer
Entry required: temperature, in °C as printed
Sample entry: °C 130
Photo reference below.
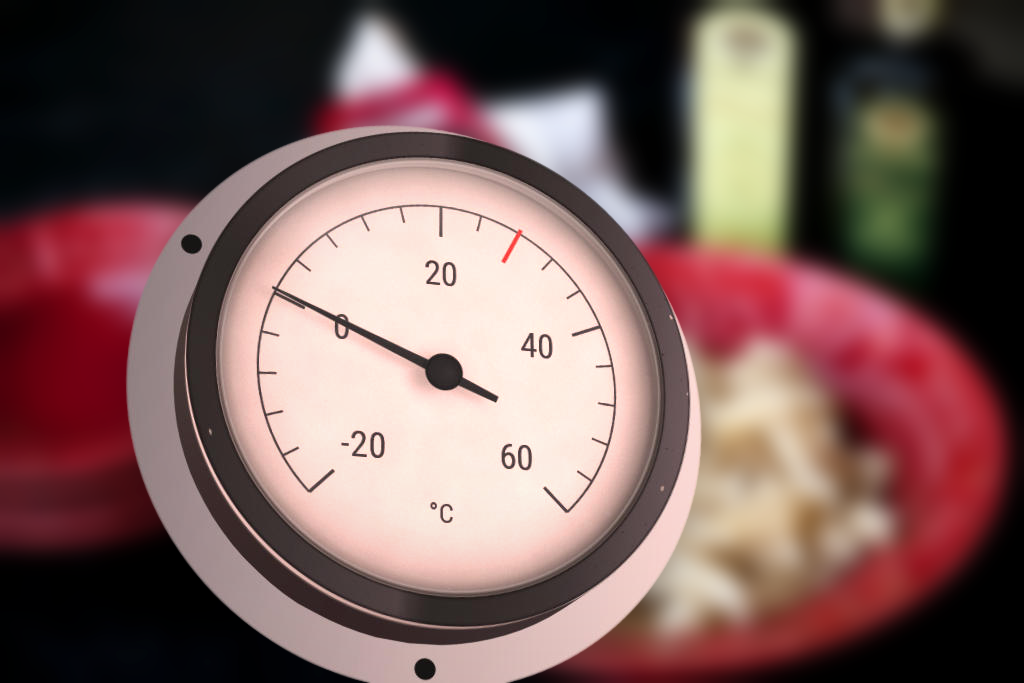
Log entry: °C 0
